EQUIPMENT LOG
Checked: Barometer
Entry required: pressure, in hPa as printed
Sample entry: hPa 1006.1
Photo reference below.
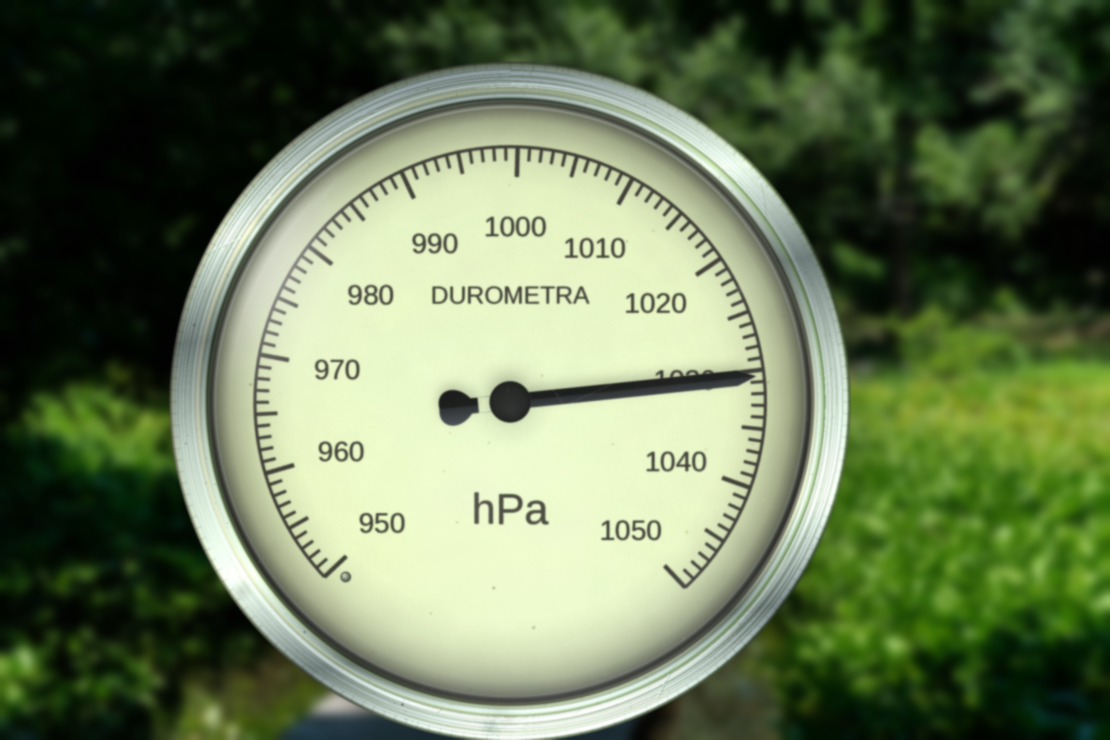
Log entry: hPa 1030.5
